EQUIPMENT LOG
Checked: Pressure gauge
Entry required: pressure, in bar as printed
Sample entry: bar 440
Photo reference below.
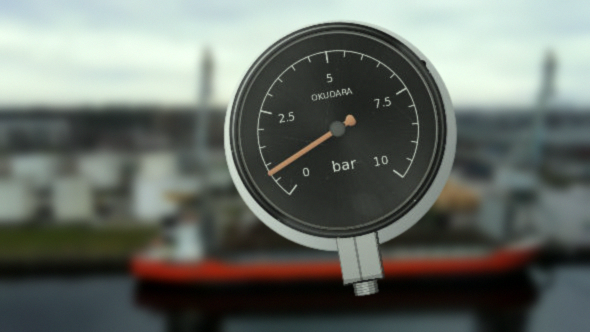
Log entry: bar 0.75
